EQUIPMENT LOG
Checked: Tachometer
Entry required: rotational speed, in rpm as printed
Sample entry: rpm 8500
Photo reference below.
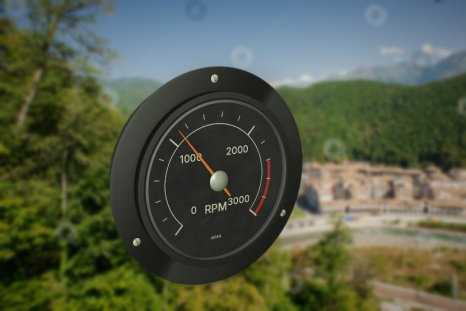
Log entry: rpm 1100
